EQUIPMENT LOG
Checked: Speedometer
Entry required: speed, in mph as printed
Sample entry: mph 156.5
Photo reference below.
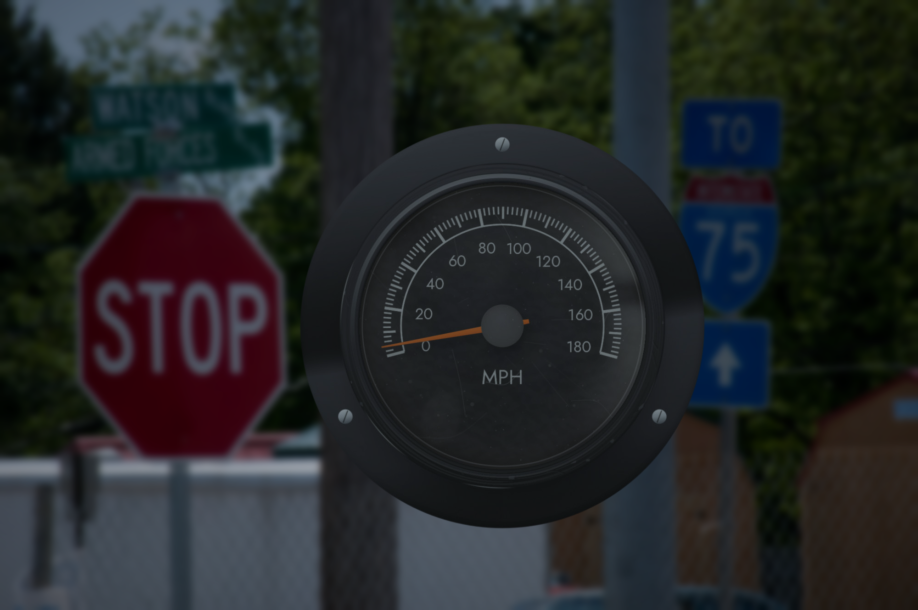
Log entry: mph 4
